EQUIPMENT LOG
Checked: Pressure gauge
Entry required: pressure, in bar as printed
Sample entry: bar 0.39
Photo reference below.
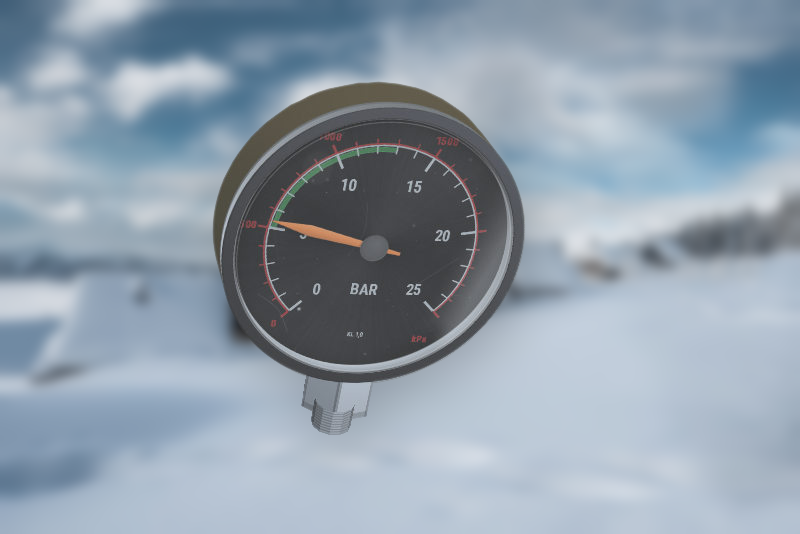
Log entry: bar 5.5
